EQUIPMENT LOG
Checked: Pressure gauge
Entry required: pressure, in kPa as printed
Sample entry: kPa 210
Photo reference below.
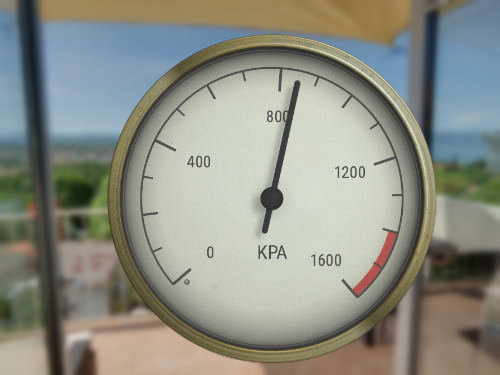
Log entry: kPa 850
